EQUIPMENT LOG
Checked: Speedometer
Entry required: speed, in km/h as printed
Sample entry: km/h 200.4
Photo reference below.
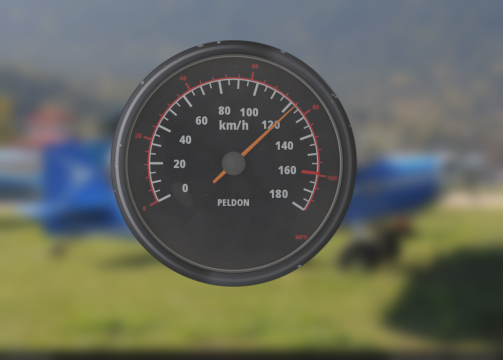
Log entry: km/h 122.5
